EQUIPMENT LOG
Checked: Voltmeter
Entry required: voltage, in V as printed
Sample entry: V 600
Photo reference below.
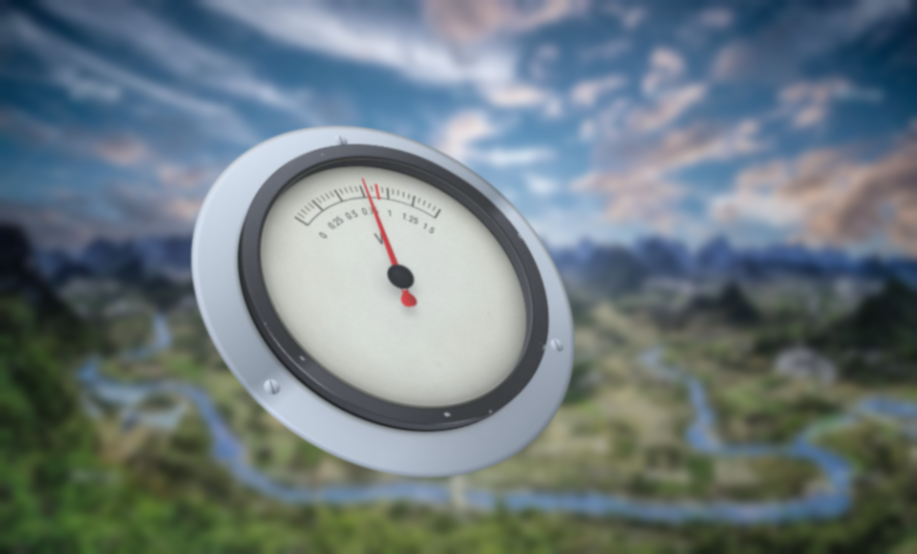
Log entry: V 0.75
